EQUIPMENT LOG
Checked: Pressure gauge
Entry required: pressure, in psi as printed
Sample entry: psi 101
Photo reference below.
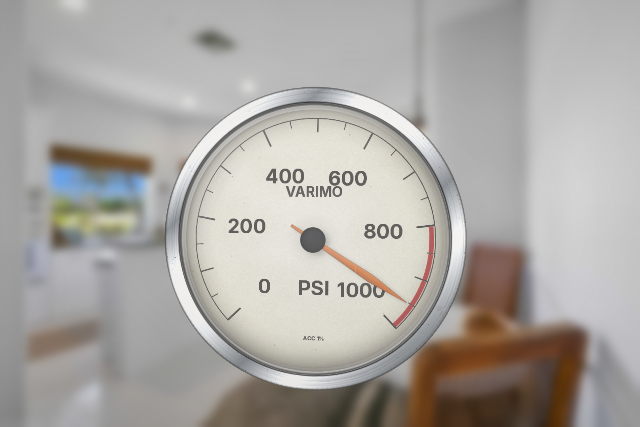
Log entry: psi 950
